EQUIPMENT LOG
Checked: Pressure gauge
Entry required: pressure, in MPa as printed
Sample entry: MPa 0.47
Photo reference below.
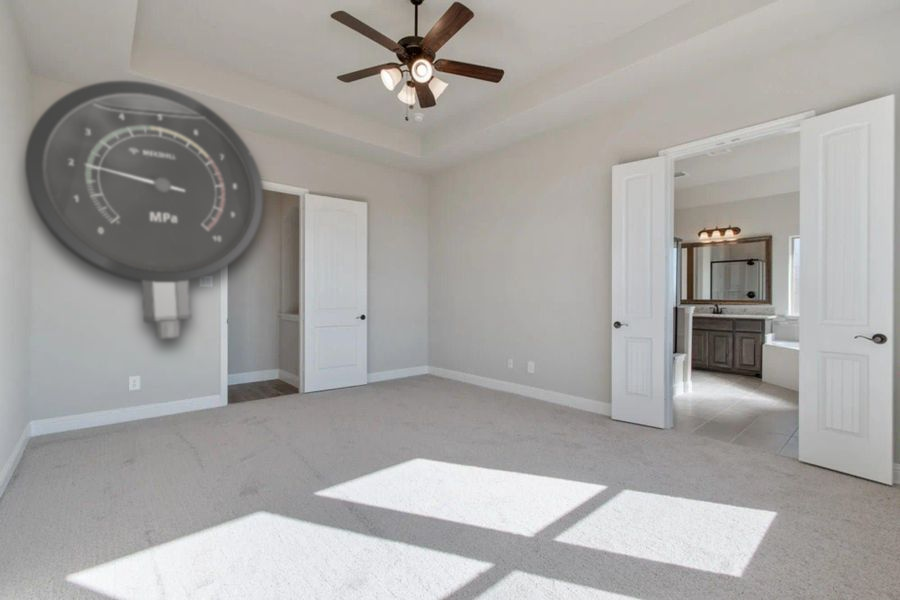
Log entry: MPa 2
